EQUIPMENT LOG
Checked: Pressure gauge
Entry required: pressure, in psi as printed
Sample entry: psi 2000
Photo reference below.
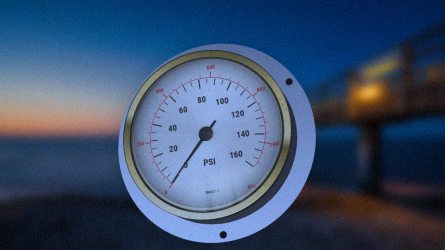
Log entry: psi 0
